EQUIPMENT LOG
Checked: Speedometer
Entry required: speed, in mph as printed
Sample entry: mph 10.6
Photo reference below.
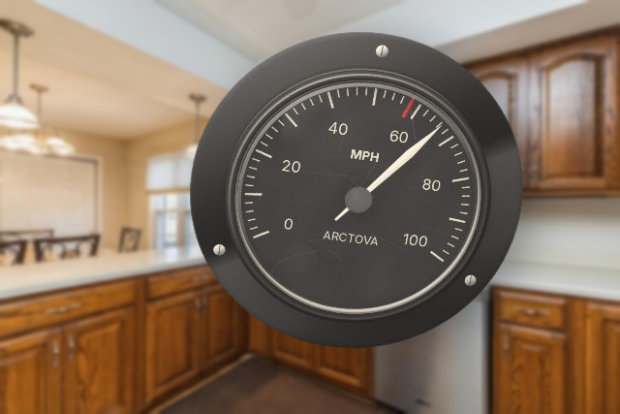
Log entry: mph 66
